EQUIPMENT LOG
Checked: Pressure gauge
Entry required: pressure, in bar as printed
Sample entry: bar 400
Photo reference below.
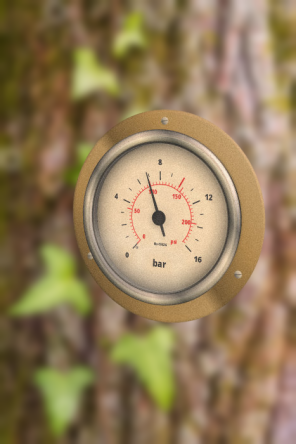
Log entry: bar 7
